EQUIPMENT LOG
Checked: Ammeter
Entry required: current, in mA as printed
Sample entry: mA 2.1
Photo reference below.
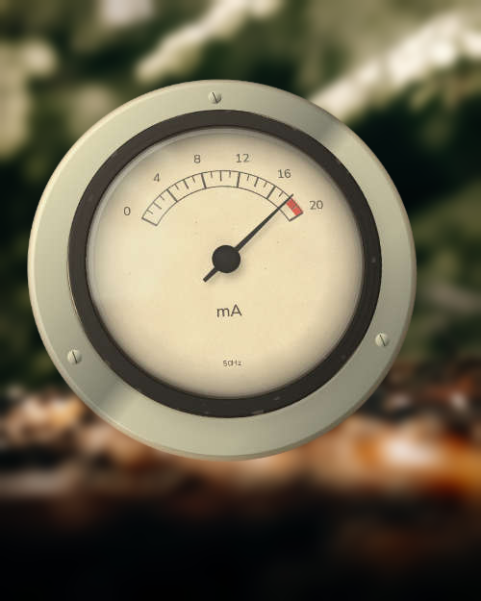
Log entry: mA 18
